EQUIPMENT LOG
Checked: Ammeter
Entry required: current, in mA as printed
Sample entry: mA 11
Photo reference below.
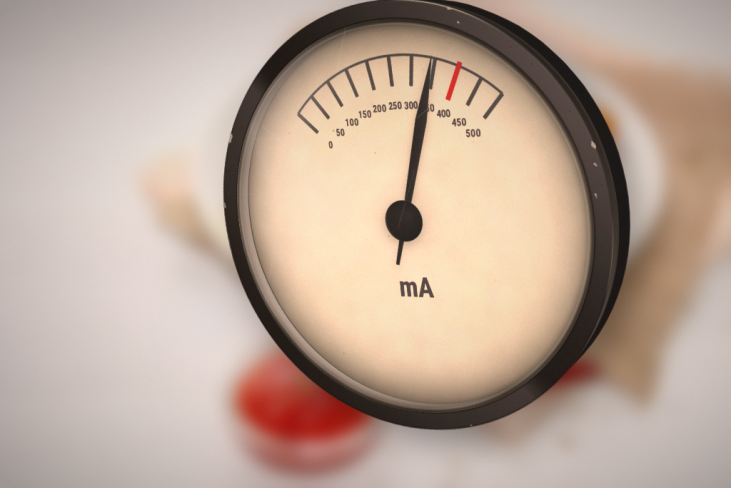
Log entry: mA 350
